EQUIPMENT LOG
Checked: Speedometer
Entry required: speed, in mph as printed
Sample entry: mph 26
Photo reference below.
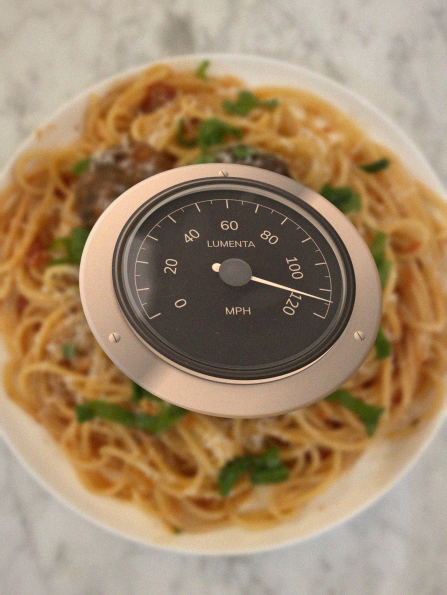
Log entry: mph 115
